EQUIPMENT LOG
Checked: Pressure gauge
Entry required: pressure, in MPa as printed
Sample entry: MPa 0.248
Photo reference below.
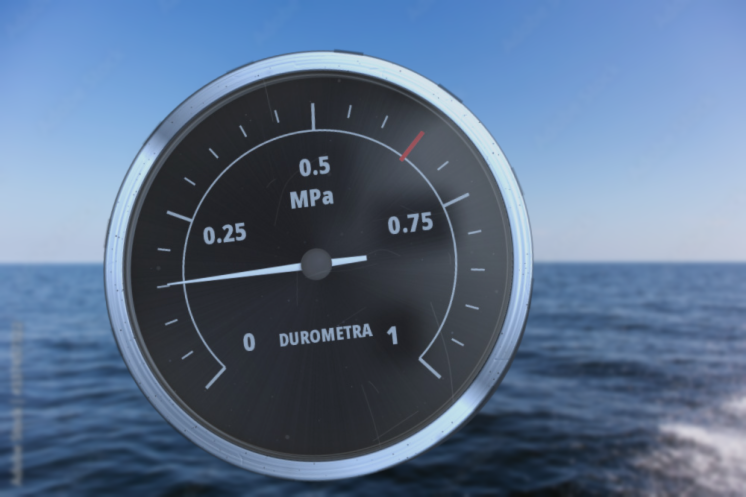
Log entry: MPa 0.15
